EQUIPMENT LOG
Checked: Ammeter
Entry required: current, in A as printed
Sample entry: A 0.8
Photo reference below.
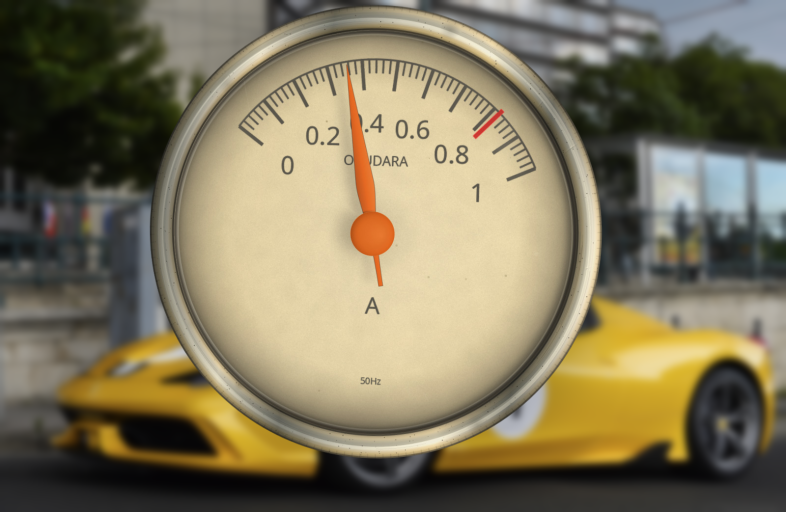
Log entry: A 0.36
